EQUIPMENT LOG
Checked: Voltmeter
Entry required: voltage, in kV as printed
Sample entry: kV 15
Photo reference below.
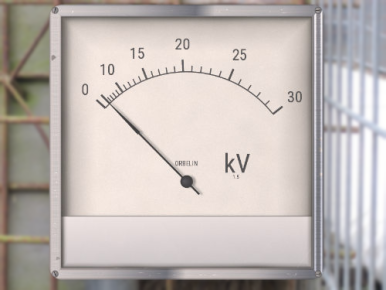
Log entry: kV 5
